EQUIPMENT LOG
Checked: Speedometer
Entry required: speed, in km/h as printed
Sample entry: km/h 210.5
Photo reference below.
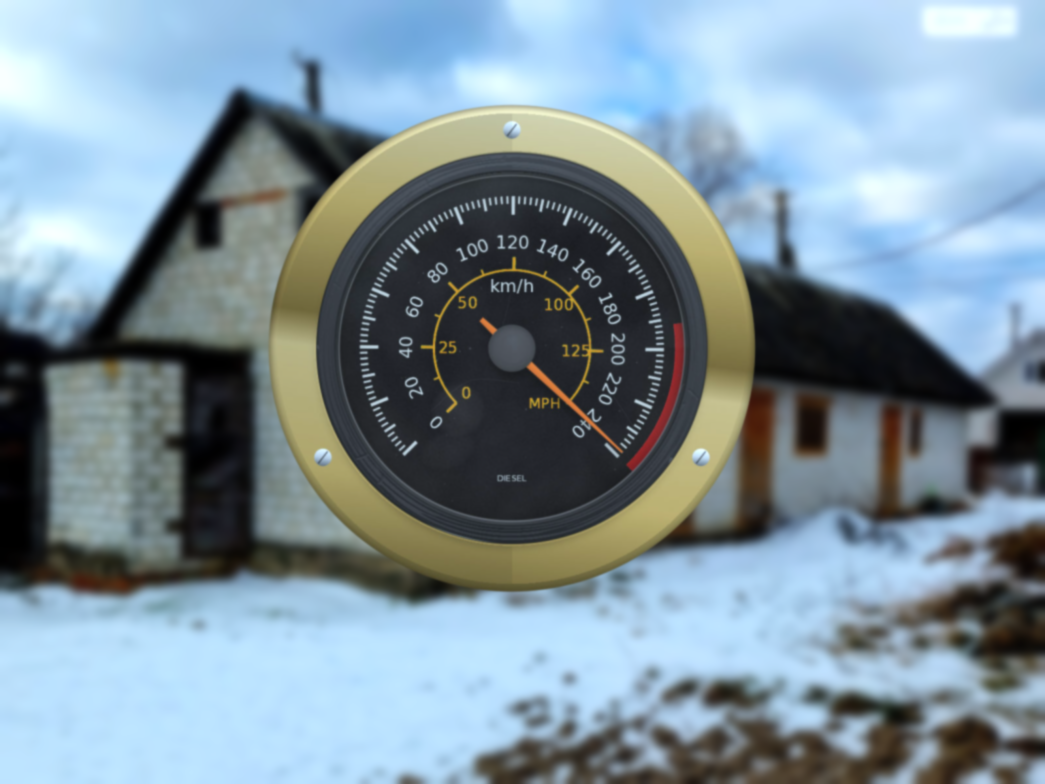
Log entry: km/h 238
